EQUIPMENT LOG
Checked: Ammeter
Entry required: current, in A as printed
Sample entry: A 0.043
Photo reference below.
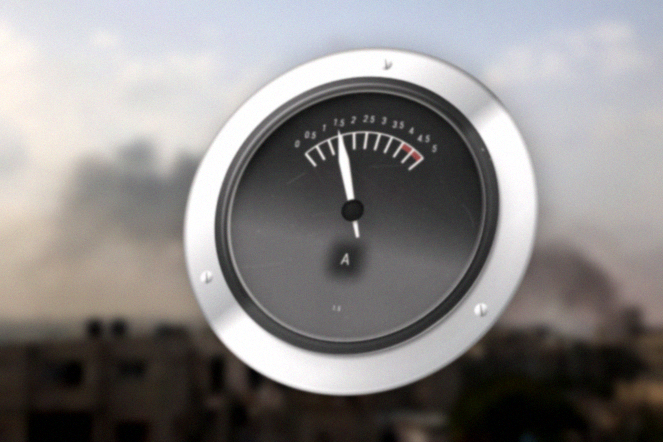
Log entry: A 1.5
